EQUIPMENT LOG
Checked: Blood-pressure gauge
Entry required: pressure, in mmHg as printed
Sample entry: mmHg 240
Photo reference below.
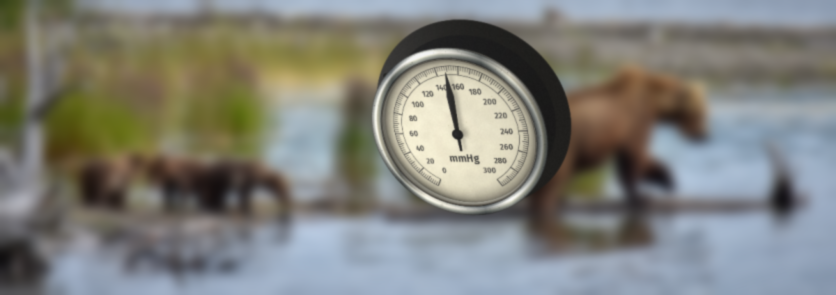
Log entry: mmHg 150
